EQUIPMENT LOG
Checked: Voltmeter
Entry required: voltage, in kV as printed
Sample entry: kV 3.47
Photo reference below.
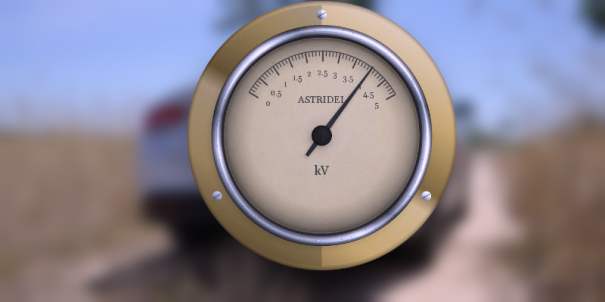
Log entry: kV 4
